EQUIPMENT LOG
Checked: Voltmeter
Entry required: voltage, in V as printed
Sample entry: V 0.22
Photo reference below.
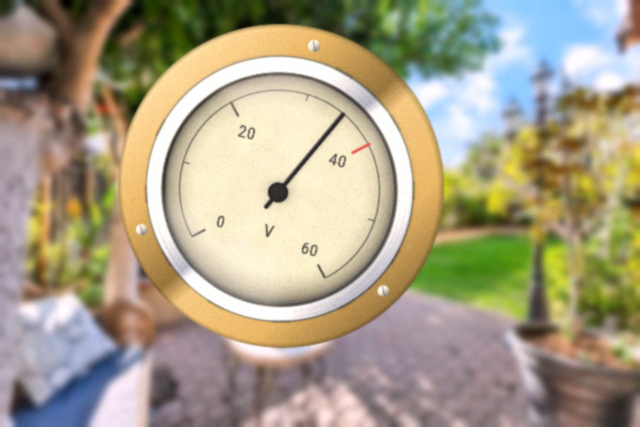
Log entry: V 35
